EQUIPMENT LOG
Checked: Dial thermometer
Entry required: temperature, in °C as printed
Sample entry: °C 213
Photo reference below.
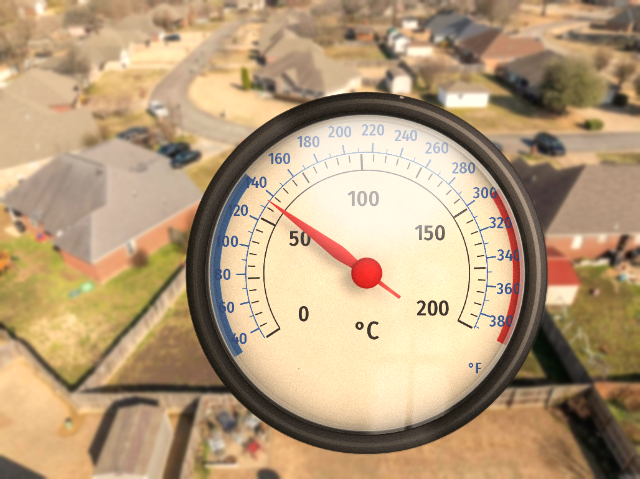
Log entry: °C 57.5
